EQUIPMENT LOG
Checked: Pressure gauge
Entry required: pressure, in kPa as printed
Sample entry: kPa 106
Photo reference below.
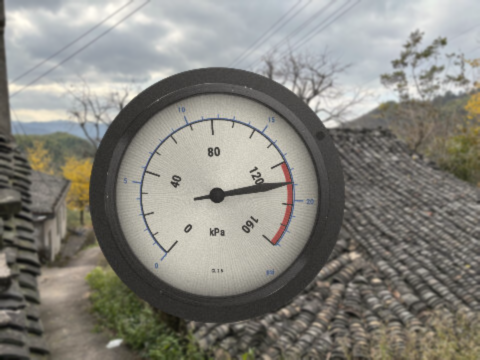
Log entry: kPa 130
